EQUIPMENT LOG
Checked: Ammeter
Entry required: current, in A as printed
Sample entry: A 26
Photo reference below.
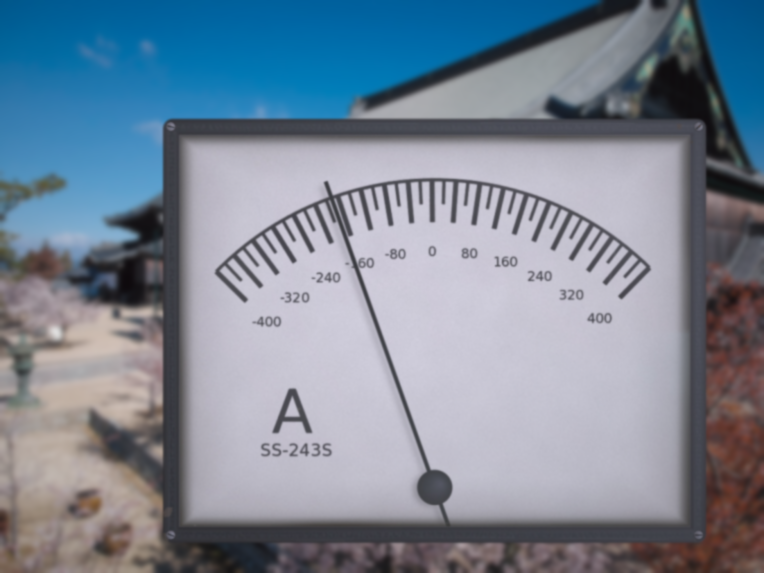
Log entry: A -170
